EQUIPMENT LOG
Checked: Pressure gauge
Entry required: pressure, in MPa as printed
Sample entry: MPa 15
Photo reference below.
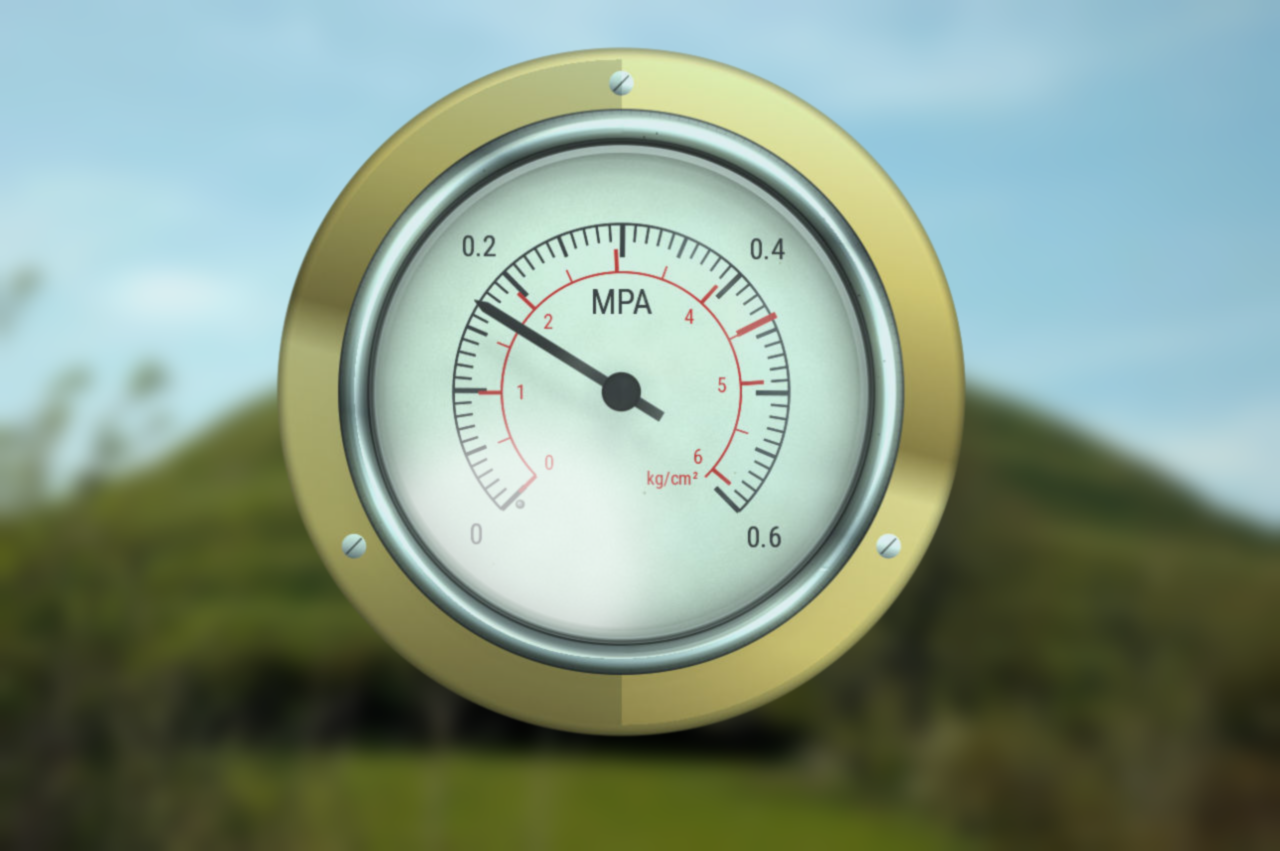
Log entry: MPa 0.17
